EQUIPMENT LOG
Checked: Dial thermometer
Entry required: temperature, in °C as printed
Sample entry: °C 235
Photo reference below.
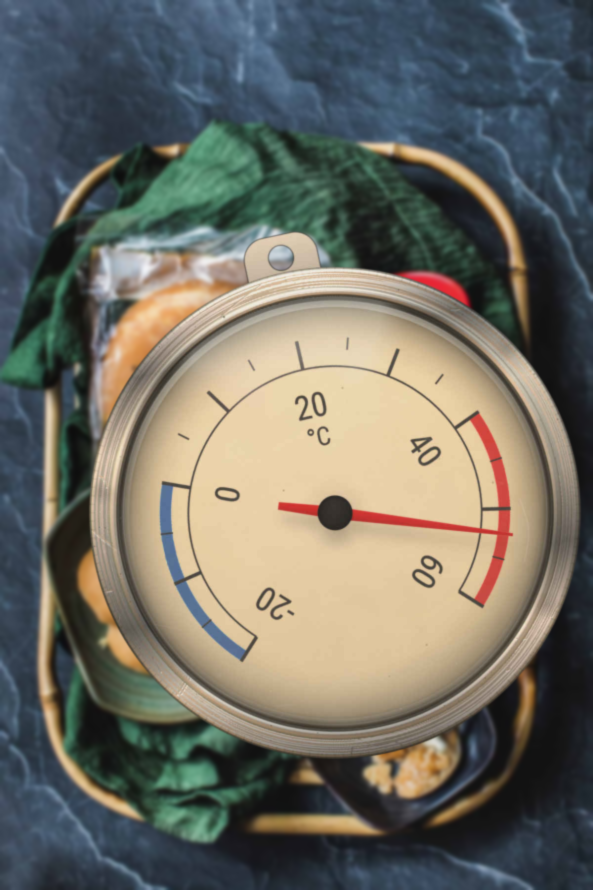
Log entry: °C 52.5
